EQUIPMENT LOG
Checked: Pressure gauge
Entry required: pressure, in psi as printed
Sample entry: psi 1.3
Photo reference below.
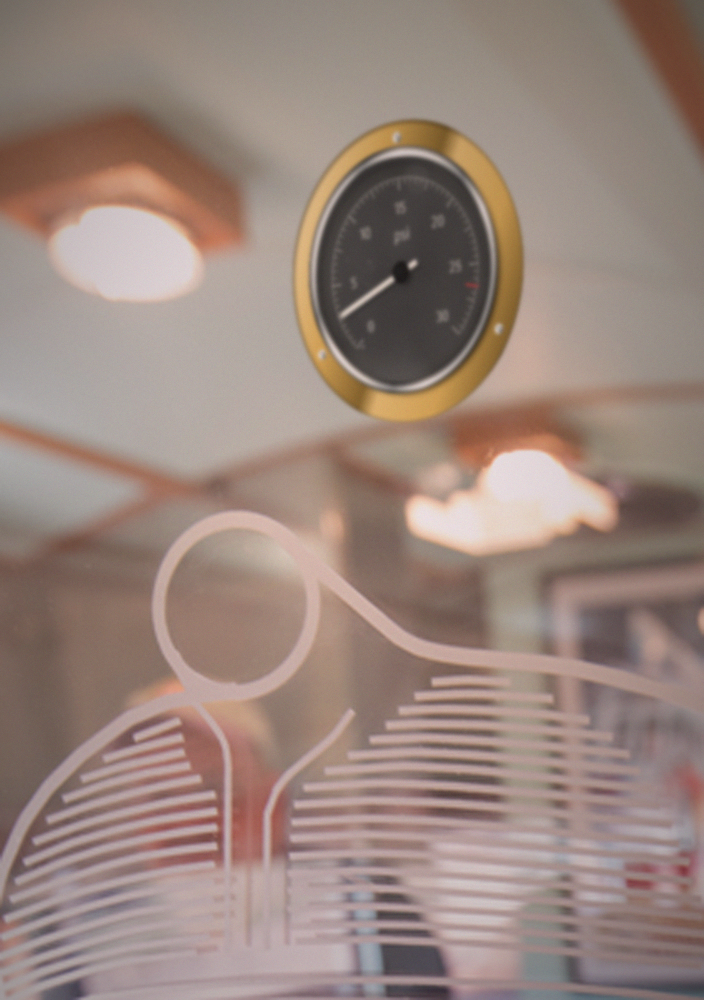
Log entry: psi 2.5
